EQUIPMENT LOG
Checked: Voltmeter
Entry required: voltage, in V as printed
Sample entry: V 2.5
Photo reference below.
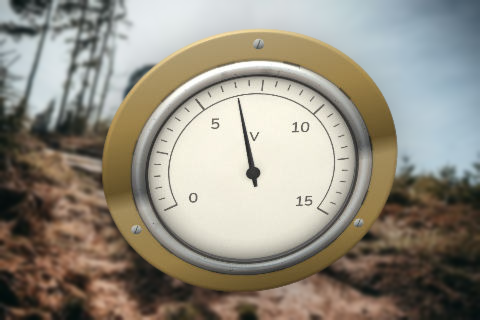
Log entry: V 6.5
